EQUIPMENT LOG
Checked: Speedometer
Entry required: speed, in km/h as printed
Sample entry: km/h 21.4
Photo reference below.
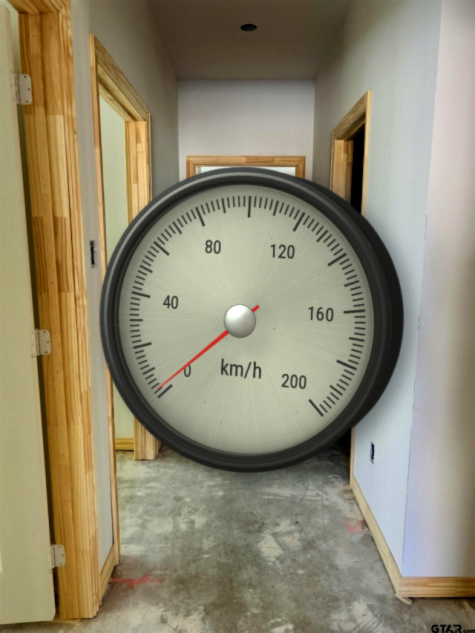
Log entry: km/h 2
